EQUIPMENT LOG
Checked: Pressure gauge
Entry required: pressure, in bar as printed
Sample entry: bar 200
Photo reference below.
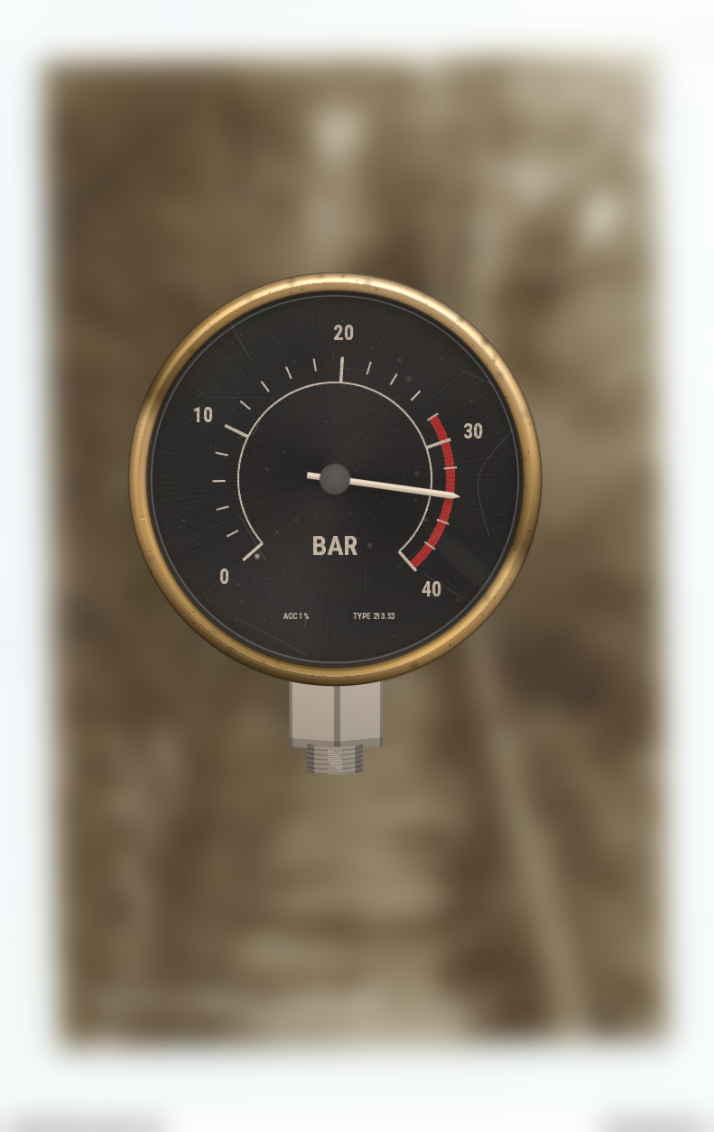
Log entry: bar 34
